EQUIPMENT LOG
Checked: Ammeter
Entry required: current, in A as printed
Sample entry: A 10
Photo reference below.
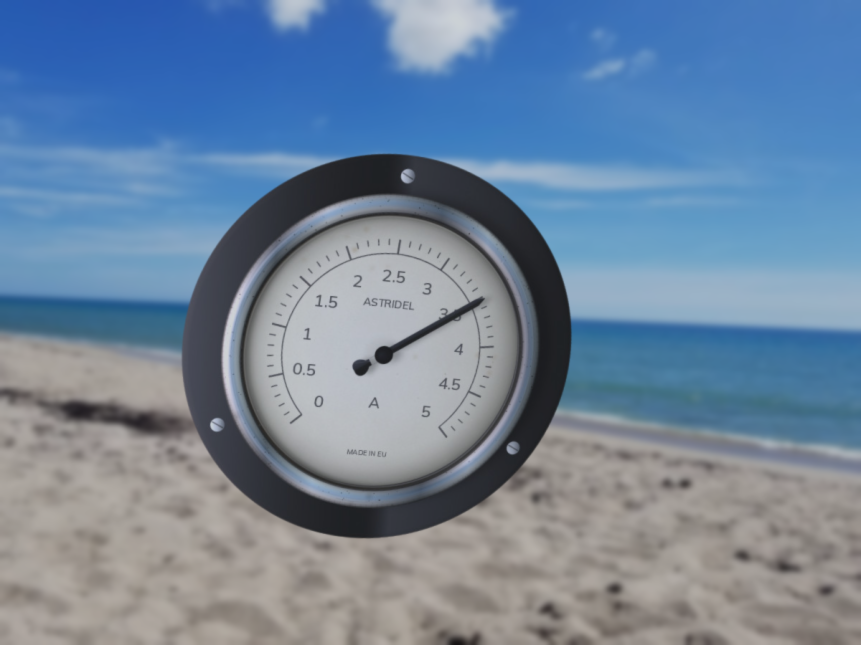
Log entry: A 3.5
